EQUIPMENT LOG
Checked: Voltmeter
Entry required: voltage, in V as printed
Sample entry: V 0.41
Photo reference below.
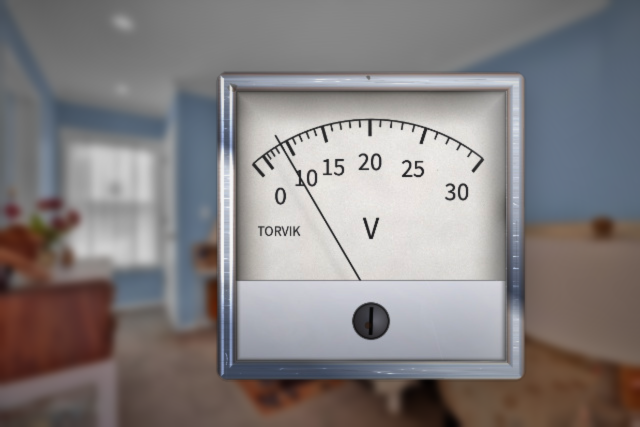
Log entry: V 9
